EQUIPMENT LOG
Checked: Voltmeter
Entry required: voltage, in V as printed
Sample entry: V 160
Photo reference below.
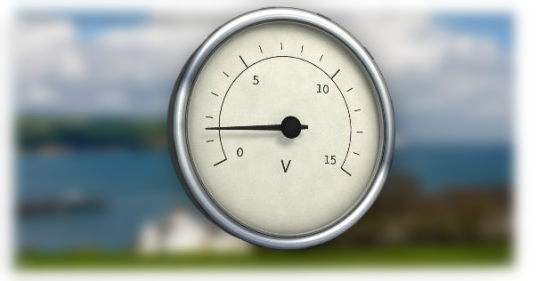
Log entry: V 1.5
